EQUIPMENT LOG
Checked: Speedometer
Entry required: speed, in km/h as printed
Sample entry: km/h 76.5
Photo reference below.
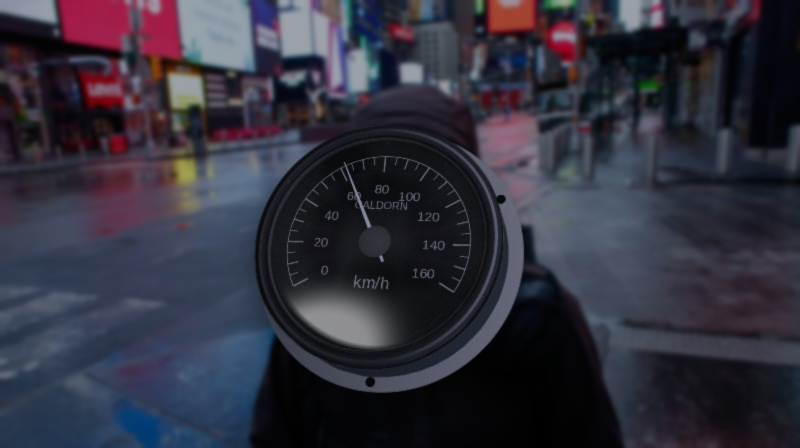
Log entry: km/h 62.5
